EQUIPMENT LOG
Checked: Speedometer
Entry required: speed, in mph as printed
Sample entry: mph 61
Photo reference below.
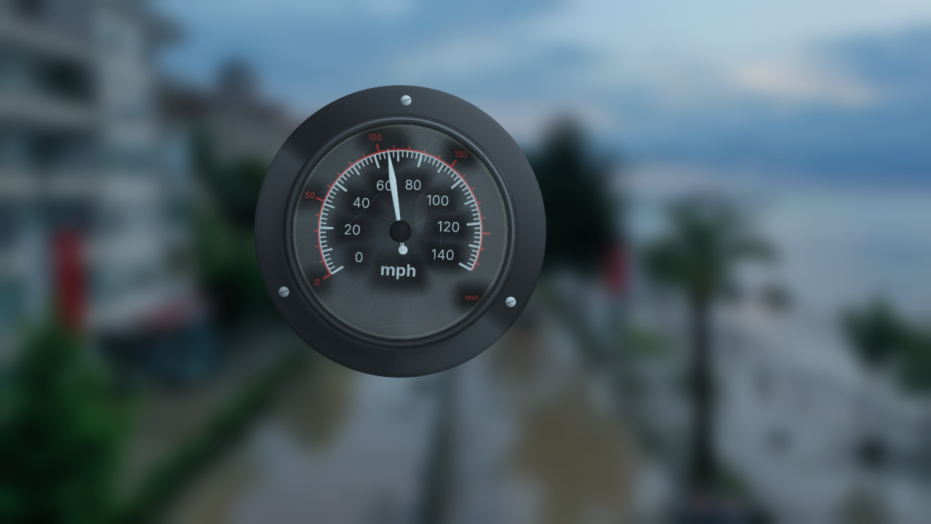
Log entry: mph 66
